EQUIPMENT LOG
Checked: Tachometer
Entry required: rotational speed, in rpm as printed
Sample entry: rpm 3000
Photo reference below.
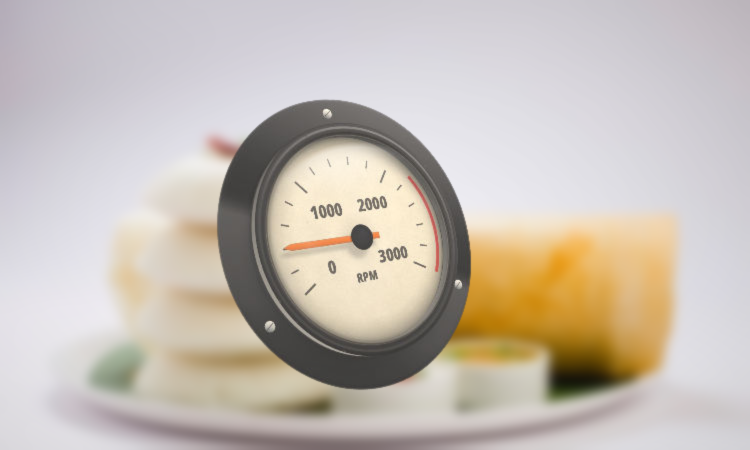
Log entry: rpm 400
